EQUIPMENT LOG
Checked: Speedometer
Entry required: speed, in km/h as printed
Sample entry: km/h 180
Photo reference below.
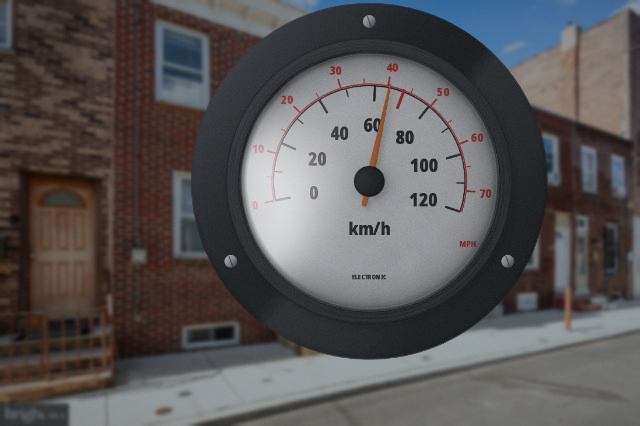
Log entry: km/h 65
